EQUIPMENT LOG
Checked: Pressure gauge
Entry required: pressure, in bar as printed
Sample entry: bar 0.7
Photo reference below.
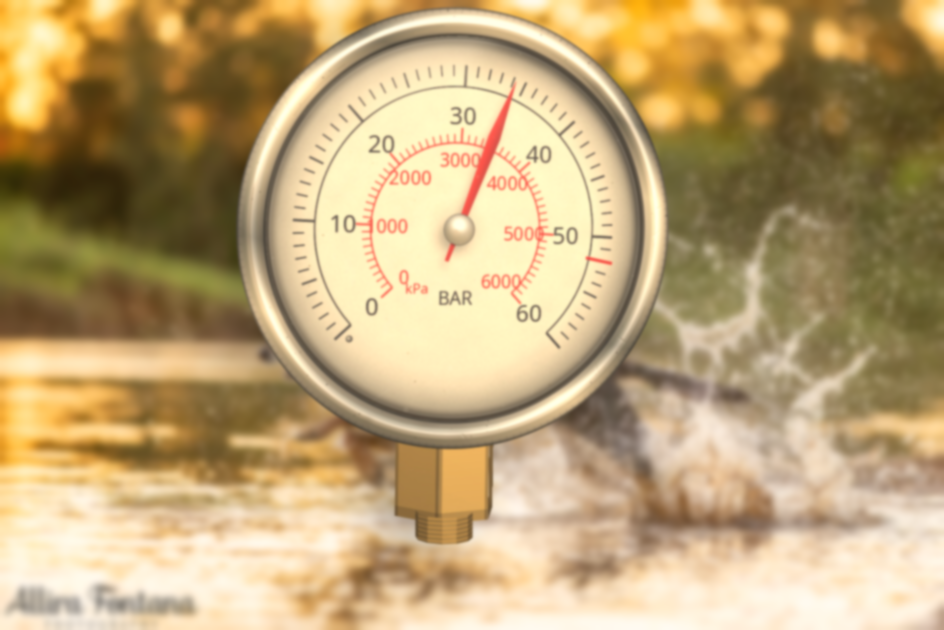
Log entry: bar 34
